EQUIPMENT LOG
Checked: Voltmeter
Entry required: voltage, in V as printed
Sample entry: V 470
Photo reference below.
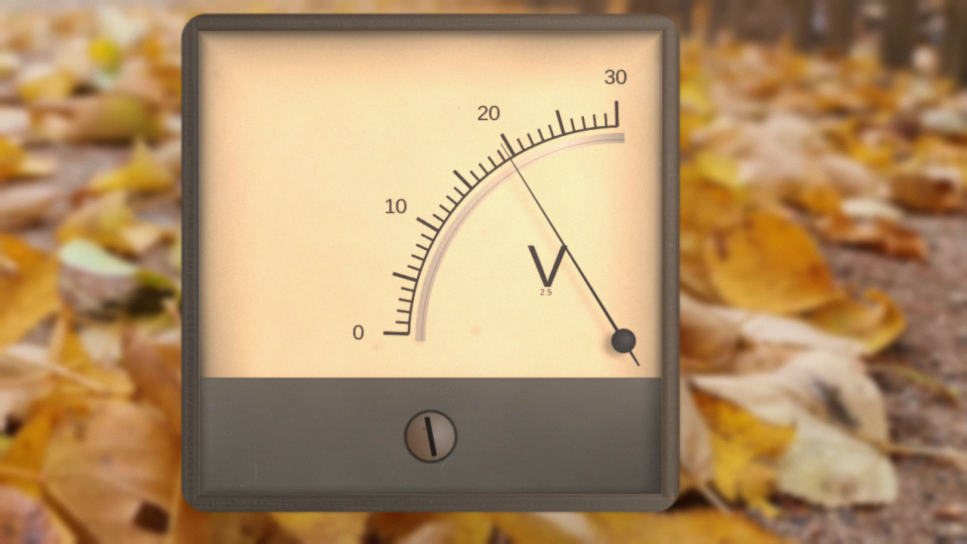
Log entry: V 19.5
